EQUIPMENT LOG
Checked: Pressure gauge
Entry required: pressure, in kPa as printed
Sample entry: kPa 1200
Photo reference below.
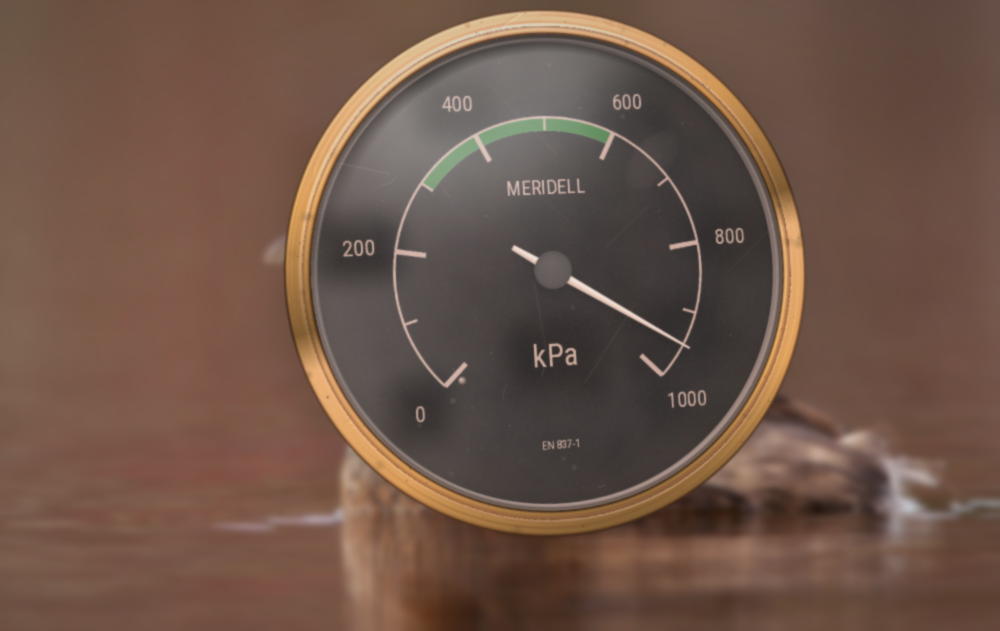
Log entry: kPa 950
